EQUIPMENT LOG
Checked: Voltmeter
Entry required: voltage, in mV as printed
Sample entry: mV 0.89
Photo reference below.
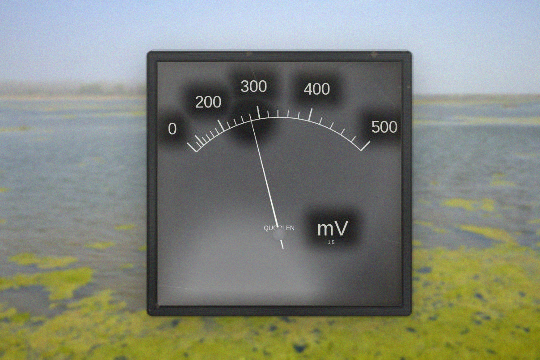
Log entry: mV 280
